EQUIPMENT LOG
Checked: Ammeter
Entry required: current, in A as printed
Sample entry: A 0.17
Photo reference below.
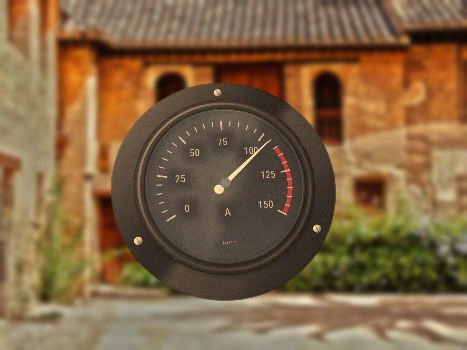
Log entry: A 105
